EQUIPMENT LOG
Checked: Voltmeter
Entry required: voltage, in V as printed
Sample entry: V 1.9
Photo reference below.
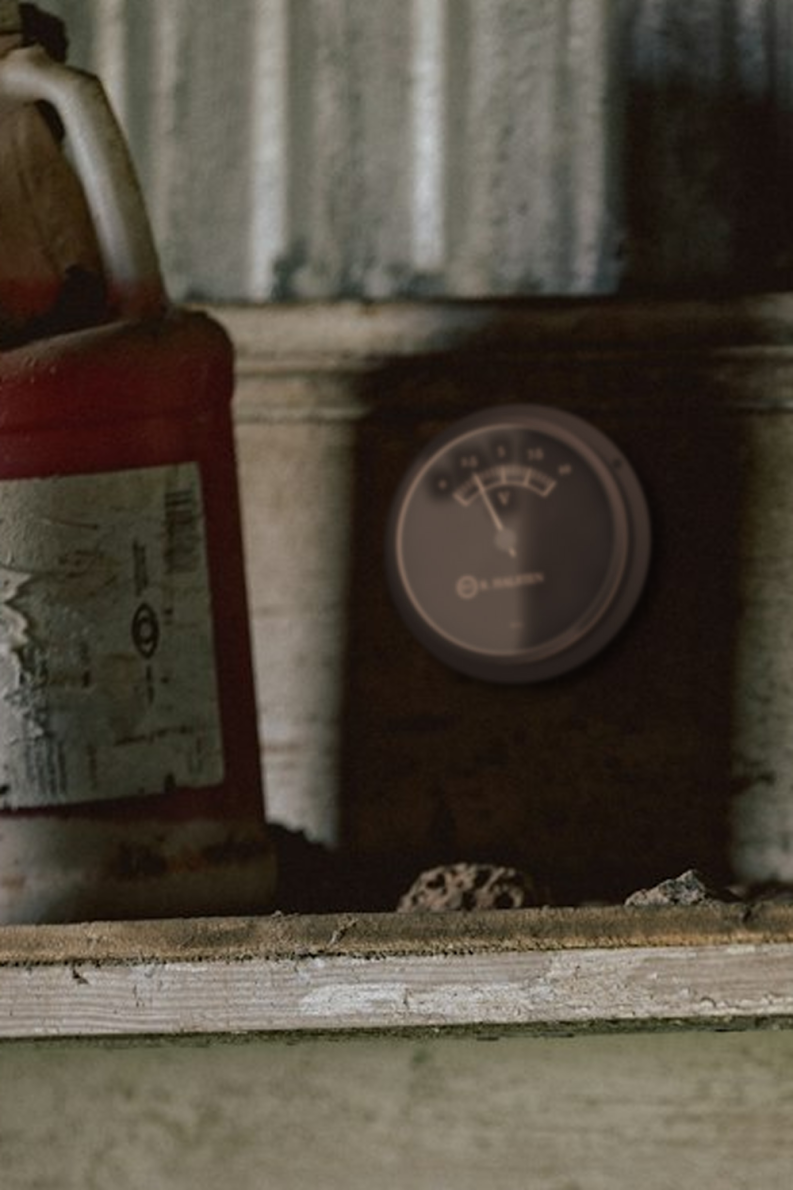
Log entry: V 2.5
